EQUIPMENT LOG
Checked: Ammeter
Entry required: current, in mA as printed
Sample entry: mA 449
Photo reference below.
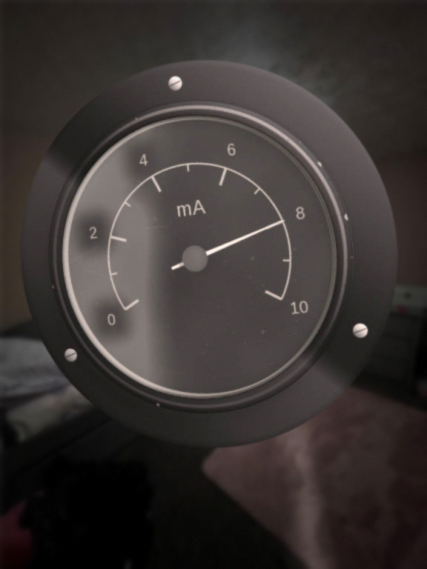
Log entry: mA 8
